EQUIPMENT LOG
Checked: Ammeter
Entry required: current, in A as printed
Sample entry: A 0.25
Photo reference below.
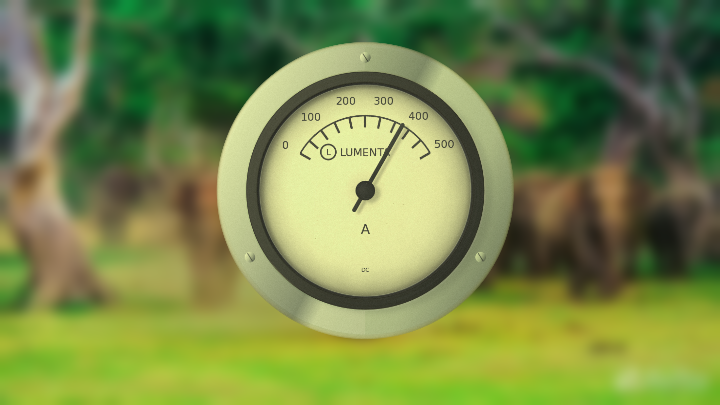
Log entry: A 375
